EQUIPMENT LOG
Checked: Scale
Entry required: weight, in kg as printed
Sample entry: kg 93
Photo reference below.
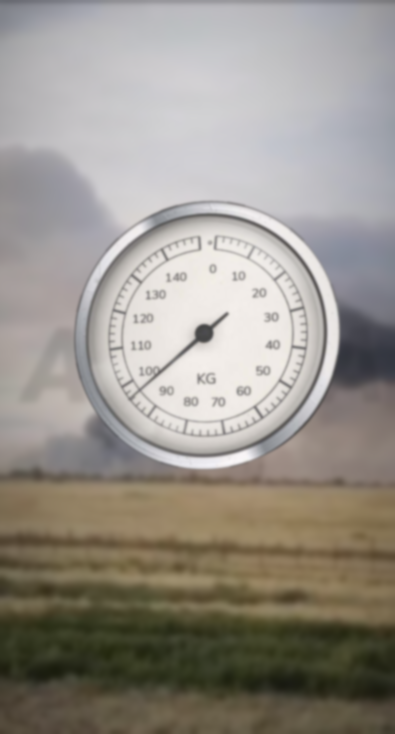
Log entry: kg 96
